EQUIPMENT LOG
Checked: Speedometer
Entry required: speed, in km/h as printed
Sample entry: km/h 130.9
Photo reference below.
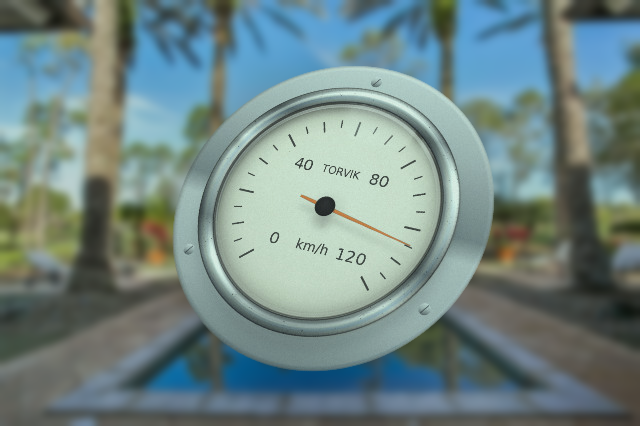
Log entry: km/h 105
